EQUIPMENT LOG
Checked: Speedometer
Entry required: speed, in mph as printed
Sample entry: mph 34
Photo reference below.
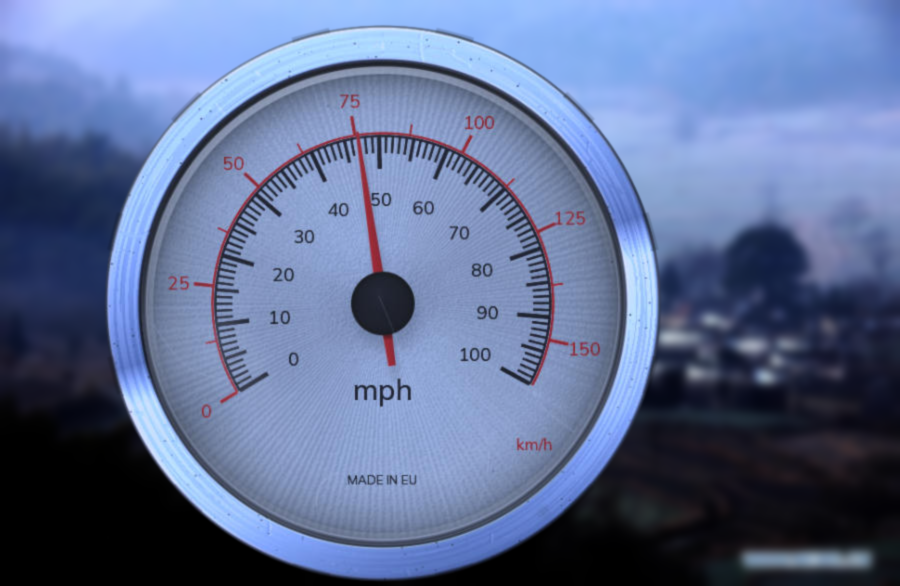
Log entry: mph 47
